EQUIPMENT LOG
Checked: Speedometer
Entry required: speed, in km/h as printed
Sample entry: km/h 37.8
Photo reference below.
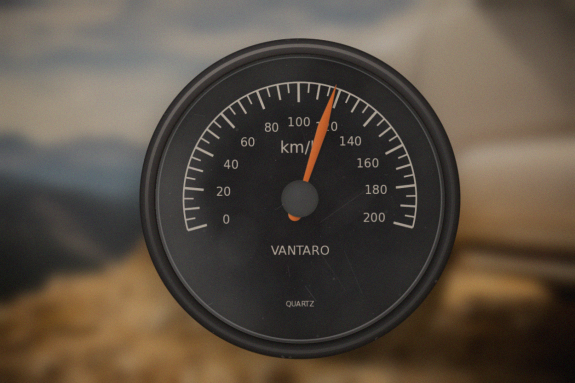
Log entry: km/h 117.5
